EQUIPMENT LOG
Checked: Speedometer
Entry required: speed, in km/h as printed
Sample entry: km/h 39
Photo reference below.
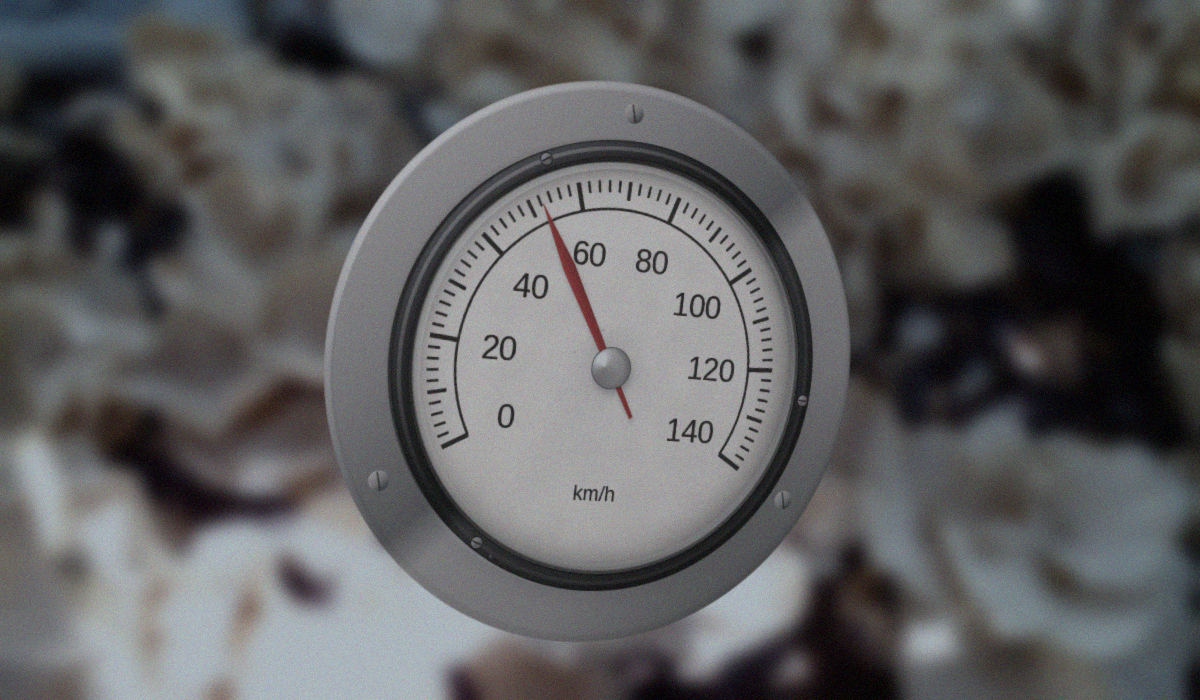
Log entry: km/h 52
